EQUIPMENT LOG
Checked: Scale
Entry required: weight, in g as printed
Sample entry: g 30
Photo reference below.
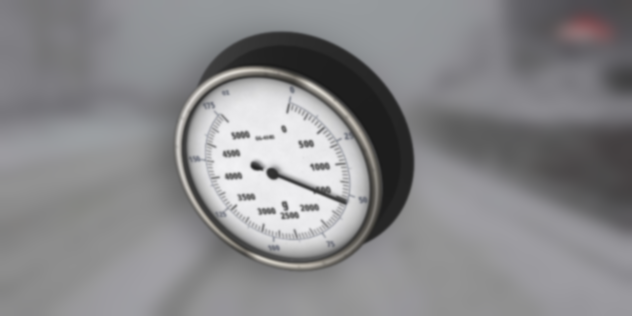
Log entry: g 1500
